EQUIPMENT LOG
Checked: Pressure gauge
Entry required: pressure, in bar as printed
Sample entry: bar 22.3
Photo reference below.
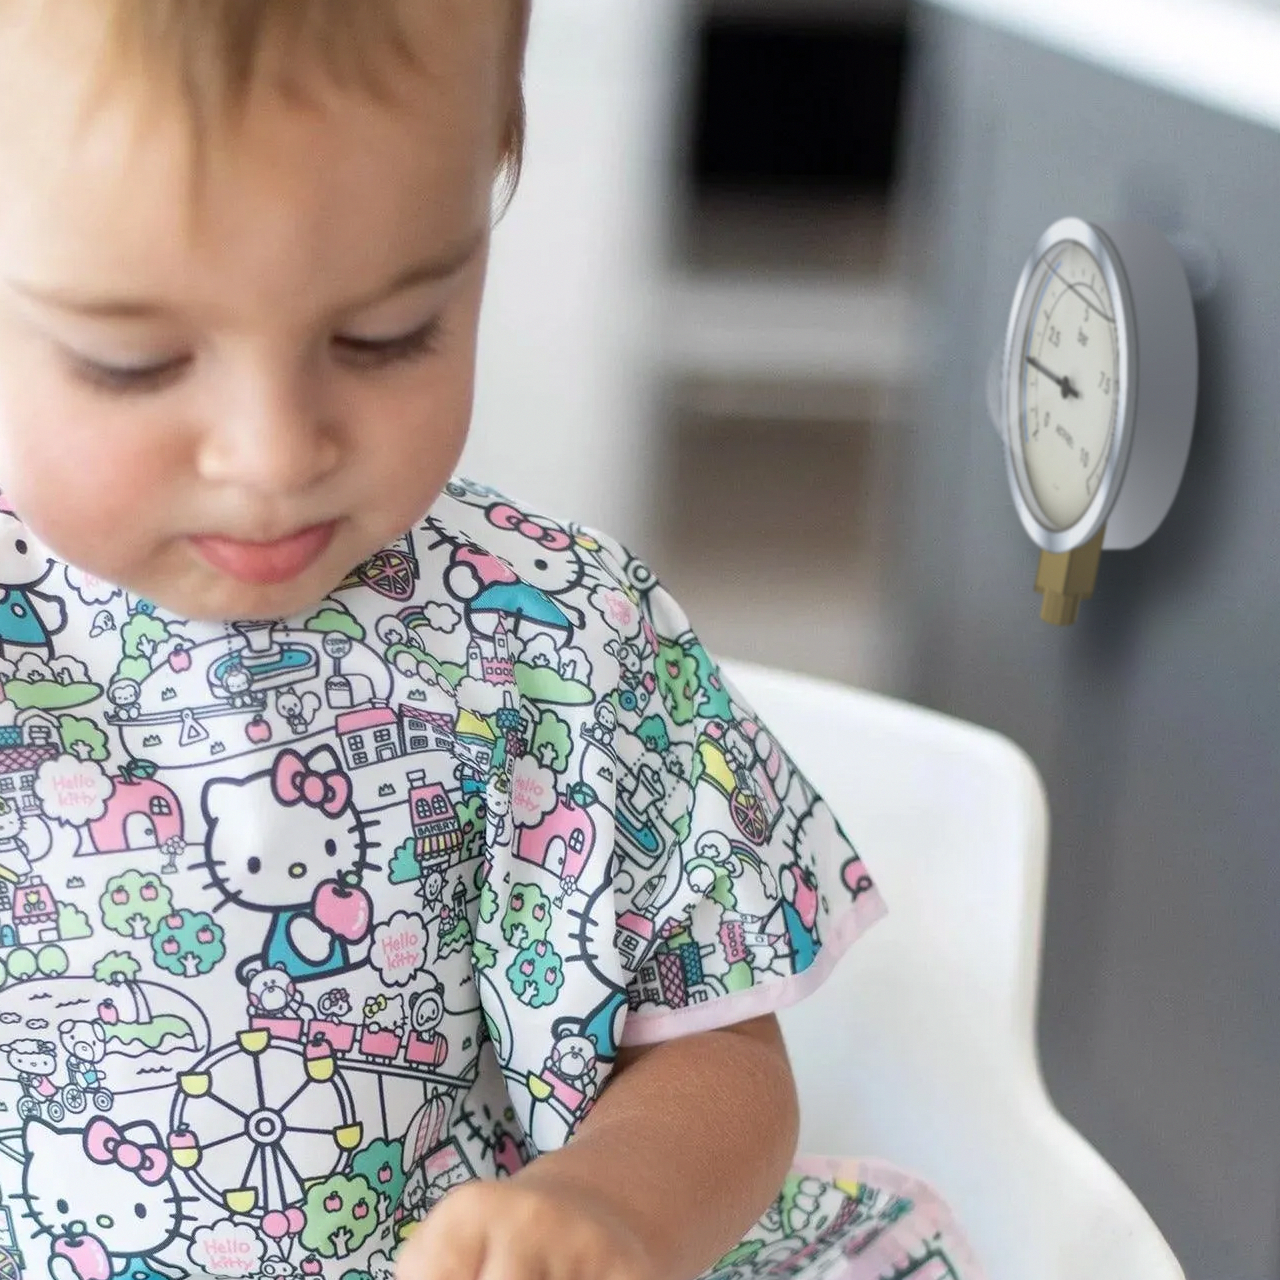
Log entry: bar 1.5
